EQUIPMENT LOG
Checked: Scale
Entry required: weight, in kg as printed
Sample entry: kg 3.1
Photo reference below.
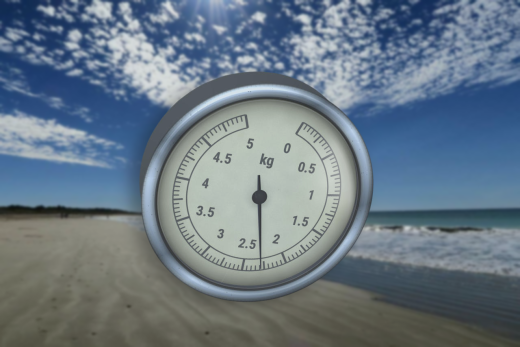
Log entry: kg 2.3
